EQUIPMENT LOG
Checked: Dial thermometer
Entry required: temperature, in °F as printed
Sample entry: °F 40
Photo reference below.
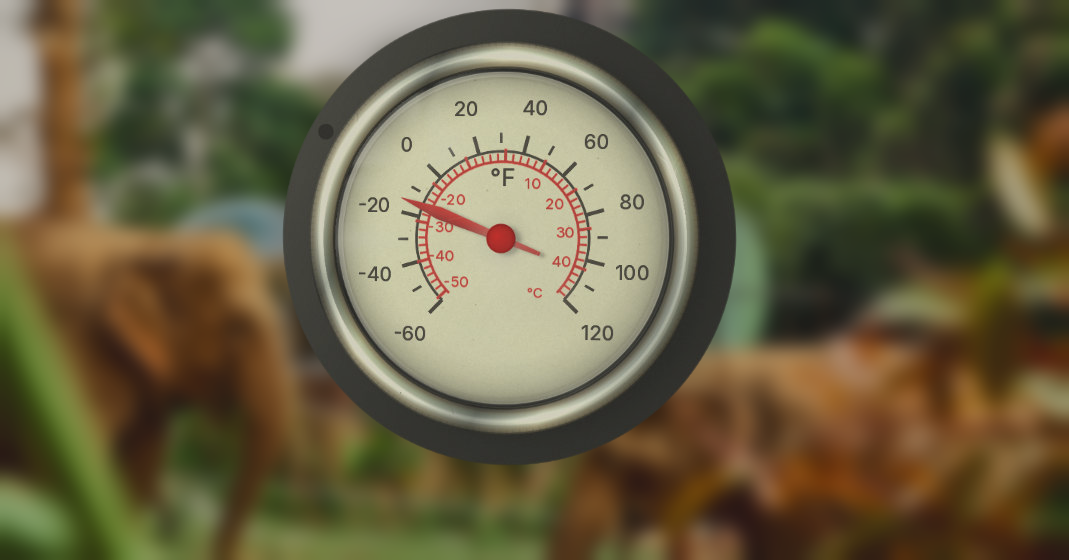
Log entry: °F -15
